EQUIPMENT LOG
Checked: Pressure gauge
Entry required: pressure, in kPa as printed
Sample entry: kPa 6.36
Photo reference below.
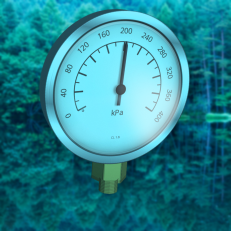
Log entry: kPa 200
